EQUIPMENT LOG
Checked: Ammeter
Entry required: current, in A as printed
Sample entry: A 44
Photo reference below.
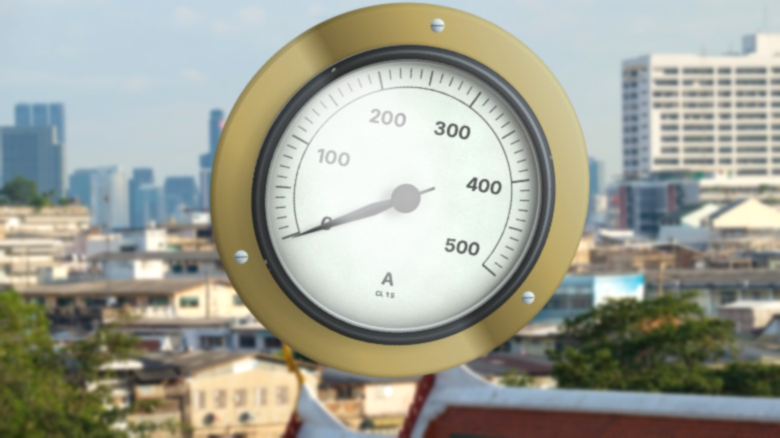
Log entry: A 0
